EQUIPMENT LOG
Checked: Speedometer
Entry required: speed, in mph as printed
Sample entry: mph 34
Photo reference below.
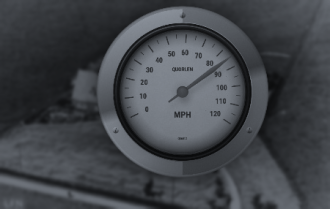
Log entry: mph 85
